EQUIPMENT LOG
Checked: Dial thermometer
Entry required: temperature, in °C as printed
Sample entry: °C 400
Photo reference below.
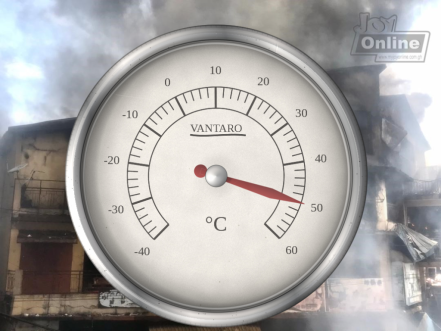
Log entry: °C 50
